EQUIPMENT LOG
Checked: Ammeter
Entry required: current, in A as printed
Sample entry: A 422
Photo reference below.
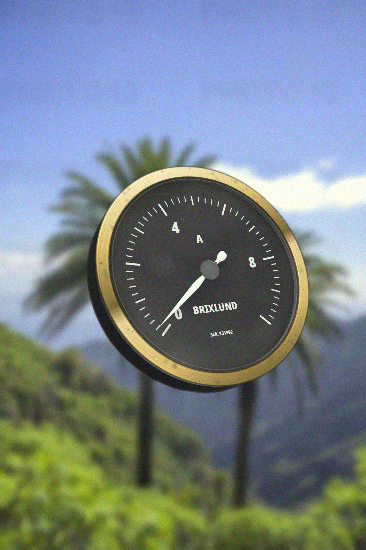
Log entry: A 0.2
